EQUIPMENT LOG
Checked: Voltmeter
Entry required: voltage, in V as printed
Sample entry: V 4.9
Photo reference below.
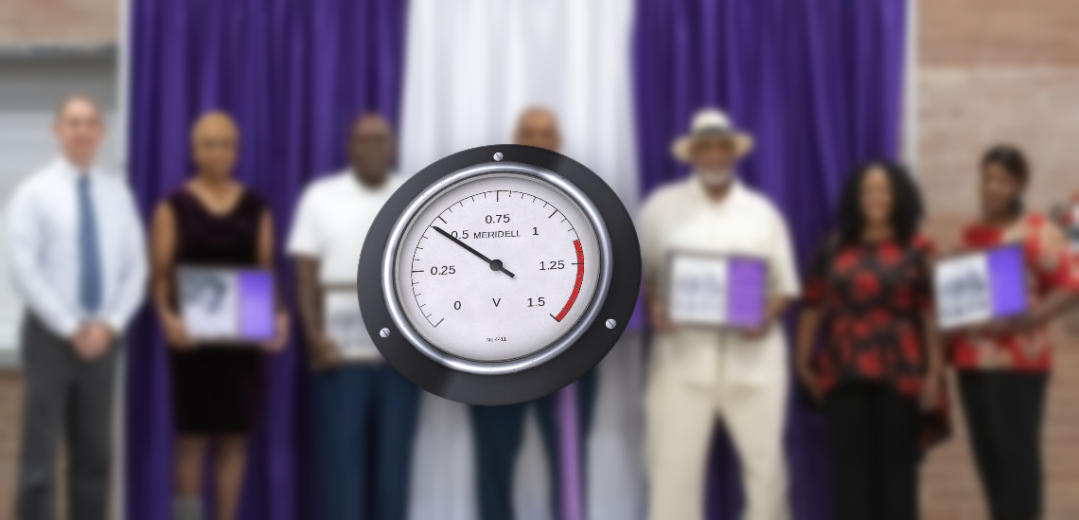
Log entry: V 0.45
